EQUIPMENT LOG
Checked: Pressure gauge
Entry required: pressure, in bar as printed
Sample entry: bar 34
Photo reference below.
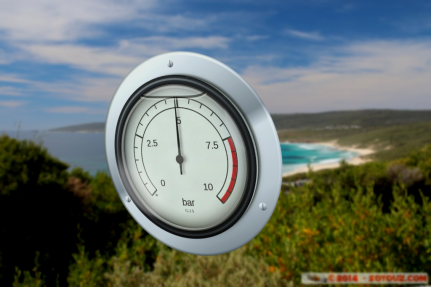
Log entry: bar 5
